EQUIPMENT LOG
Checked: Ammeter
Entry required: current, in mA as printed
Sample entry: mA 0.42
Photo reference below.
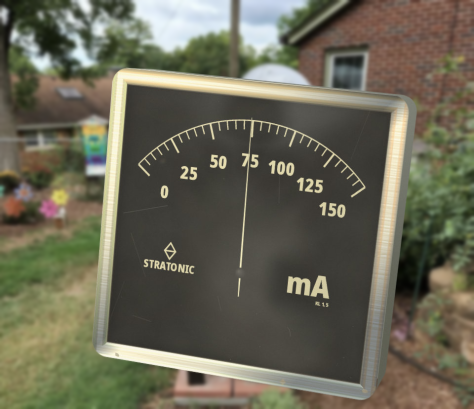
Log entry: mA 75
